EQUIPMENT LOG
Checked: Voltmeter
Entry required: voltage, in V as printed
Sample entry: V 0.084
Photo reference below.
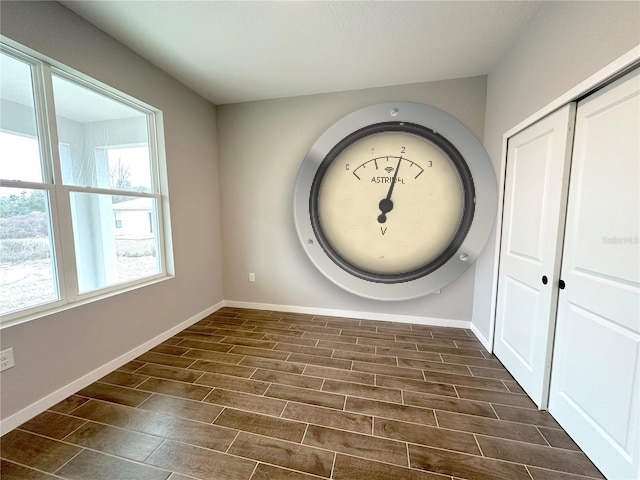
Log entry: V 2
